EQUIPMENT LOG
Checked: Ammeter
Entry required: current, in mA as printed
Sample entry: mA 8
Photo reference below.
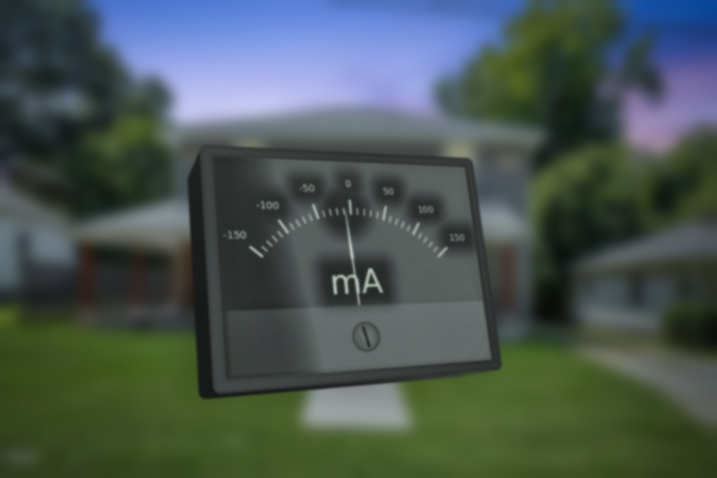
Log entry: mA -10
